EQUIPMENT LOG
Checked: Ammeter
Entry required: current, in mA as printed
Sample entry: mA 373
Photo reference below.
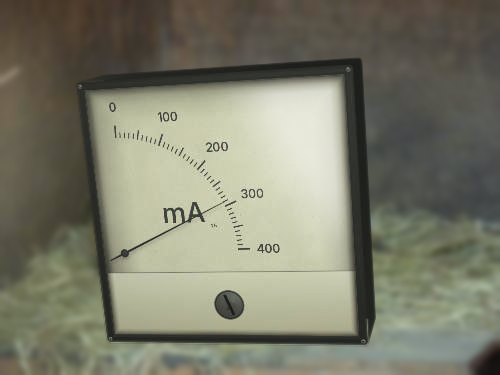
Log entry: mA 290
